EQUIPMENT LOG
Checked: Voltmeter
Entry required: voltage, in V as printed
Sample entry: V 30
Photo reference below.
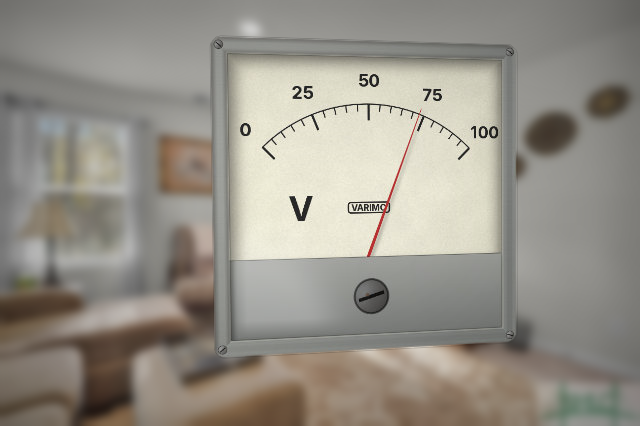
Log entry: V 72.5
